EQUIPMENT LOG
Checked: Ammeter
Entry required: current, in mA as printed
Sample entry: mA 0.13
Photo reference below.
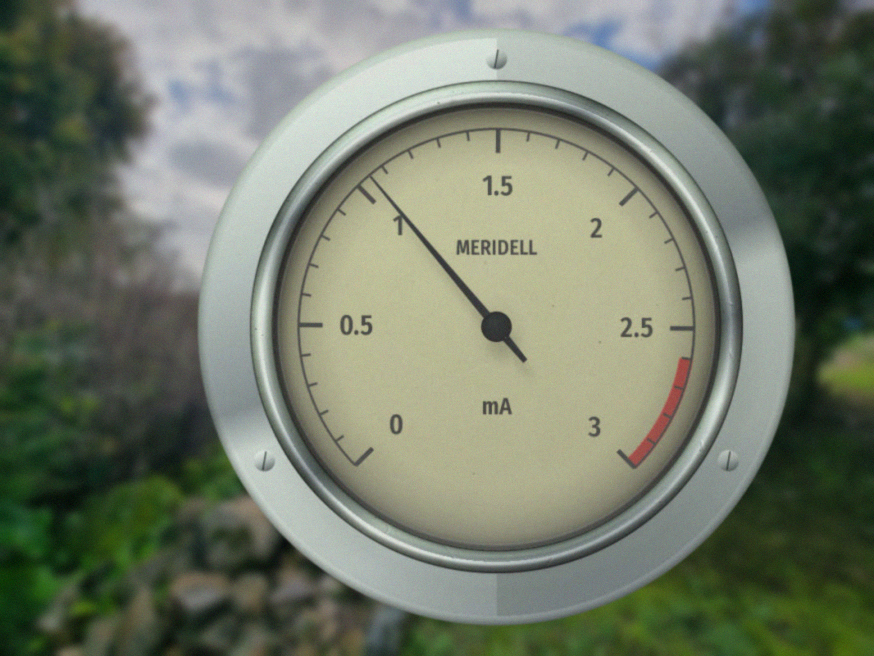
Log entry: mA 1.05
